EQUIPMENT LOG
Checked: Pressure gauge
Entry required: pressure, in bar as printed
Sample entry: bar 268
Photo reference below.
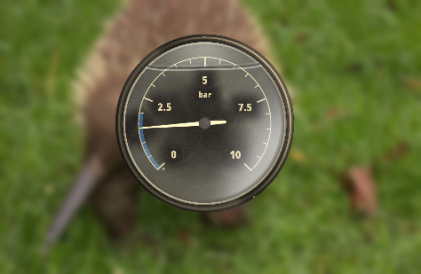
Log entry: bar 1.5
